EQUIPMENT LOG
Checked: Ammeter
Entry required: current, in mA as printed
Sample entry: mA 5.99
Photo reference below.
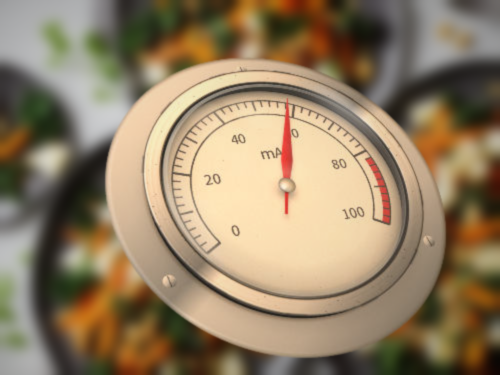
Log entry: mA 58
